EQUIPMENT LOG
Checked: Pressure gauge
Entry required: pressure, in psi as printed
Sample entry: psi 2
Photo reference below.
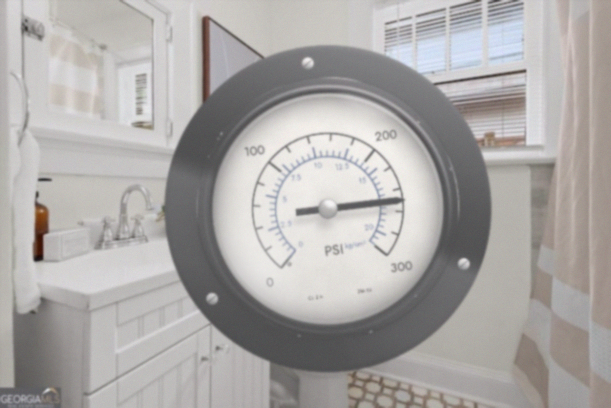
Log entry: psi 250
